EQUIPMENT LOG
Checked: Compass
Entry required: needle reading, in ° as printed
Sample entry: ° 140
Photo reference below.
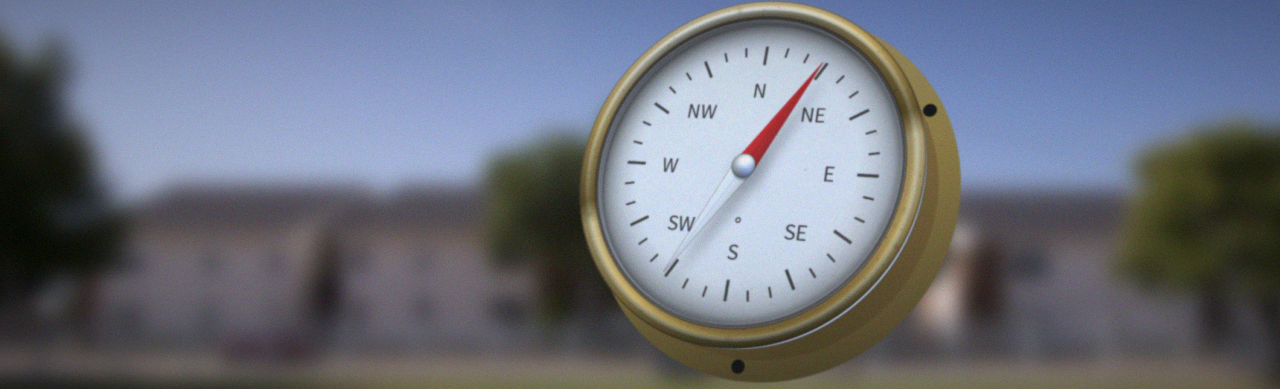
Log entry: ° 30
